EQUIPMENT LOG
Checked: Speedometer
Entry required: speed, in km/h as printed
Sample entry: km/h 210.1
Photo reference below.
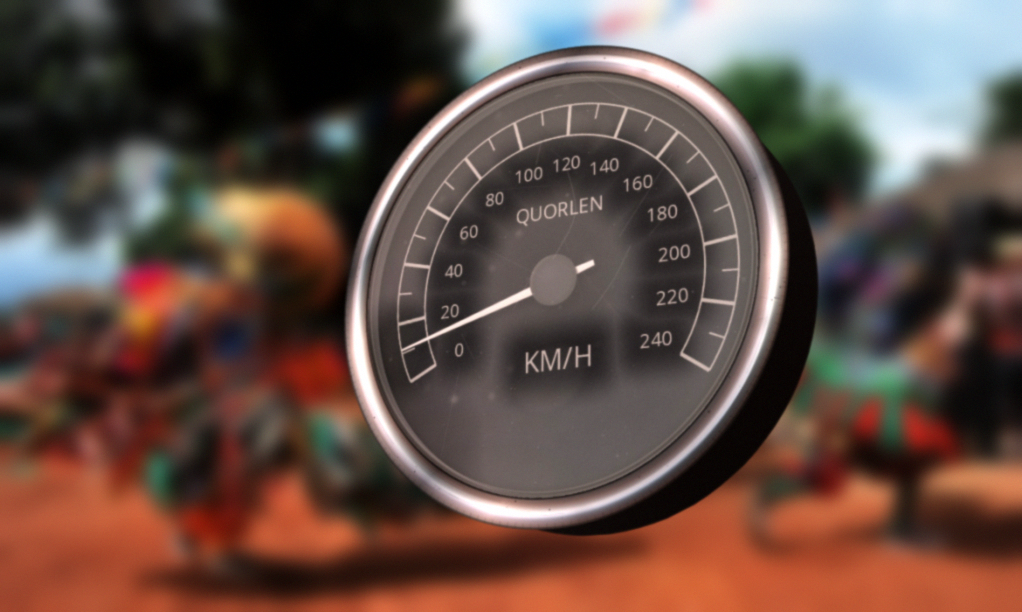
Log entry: km/h 10
